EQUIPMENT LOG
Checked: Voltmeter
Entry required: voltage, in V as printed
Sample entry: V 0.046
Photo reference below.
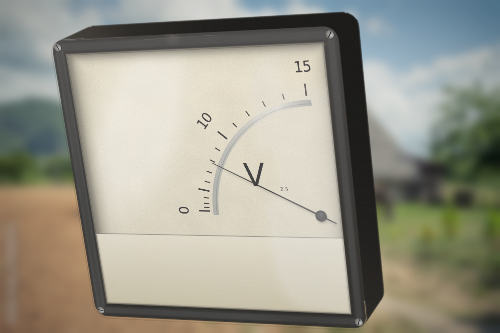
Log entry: V 8
